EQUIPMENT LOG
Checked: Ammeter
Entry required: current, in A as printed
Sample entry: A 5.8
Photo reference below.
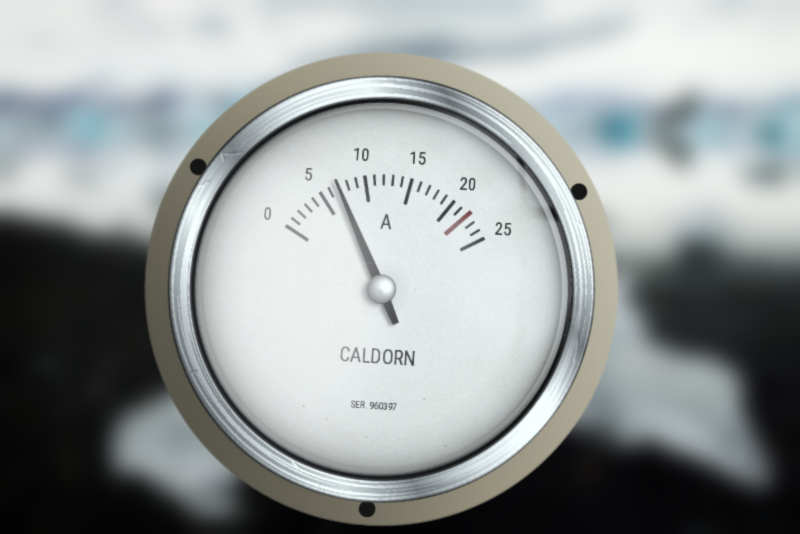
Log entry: A 7
